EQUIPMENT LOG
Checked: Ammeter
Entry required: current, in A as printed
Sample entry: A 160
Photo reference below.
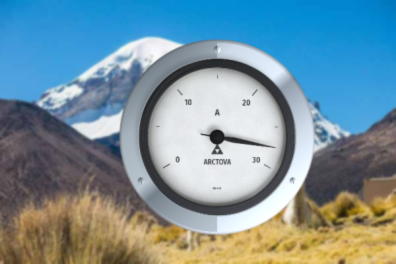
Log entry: A 27.5
